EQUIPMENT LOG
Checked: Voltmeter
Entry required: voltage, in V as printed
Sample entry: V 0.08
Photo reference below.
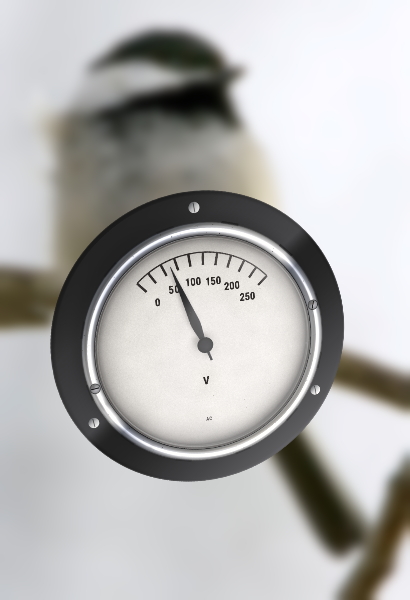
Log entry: V 62.5
